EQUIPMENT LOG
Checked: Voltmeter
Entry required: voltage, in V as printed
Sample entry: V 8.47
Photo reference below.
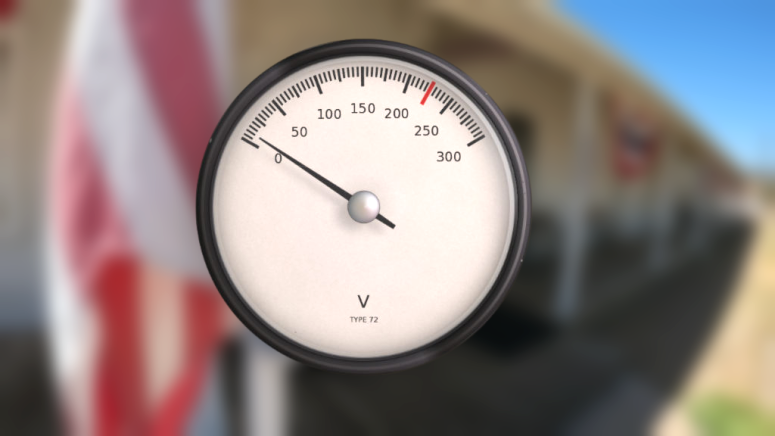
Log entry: V 10
